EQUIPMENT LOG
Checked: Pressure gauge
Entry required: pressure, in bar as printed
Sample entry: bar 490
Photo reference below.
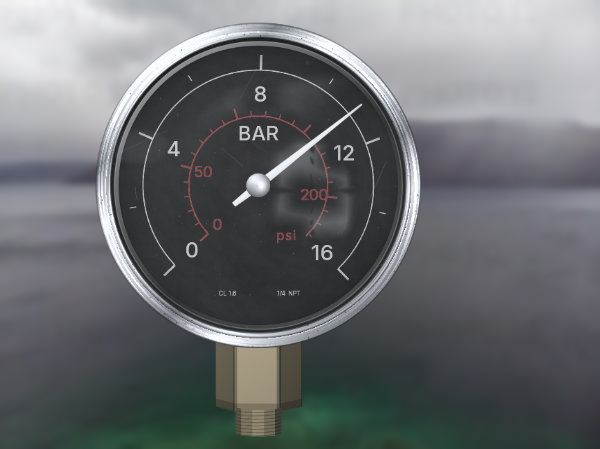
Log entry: bar 11
